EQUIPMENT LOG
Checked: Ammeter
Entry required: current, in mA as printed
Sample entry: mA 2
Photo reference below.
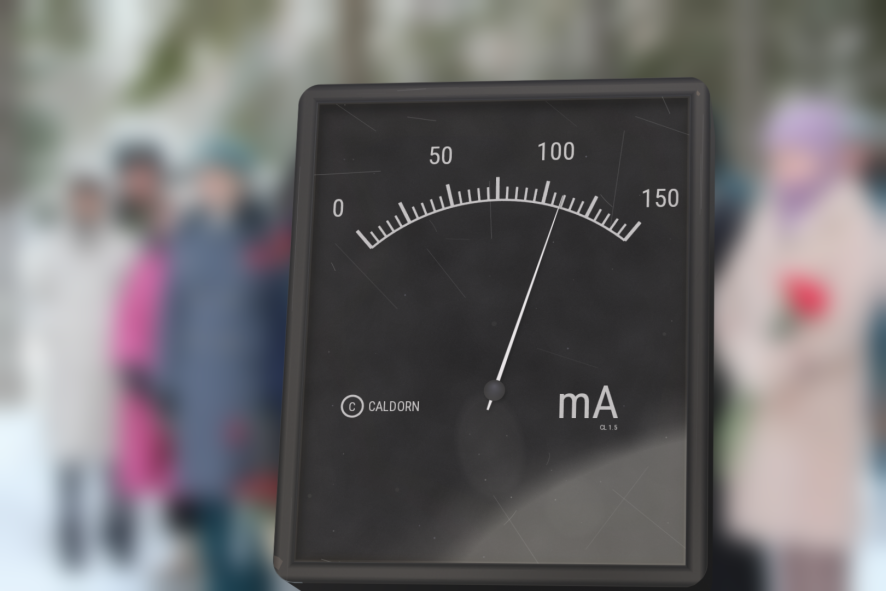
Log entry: mA 110
